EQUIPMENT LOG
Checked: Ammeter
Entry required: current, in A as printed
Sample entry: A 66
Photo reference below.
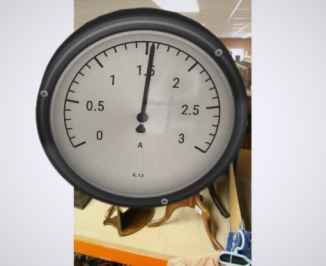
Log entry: A 1.55
